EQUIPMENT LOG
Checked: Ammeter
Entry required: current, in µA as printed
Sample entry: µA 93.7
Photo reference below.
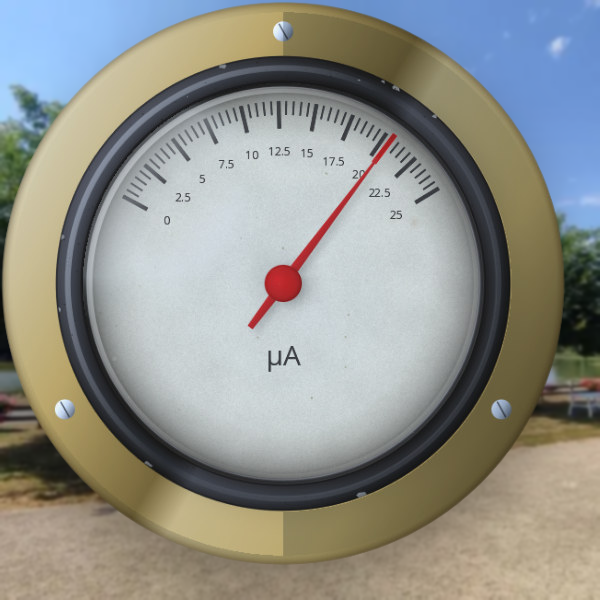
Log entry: µA 20.5
